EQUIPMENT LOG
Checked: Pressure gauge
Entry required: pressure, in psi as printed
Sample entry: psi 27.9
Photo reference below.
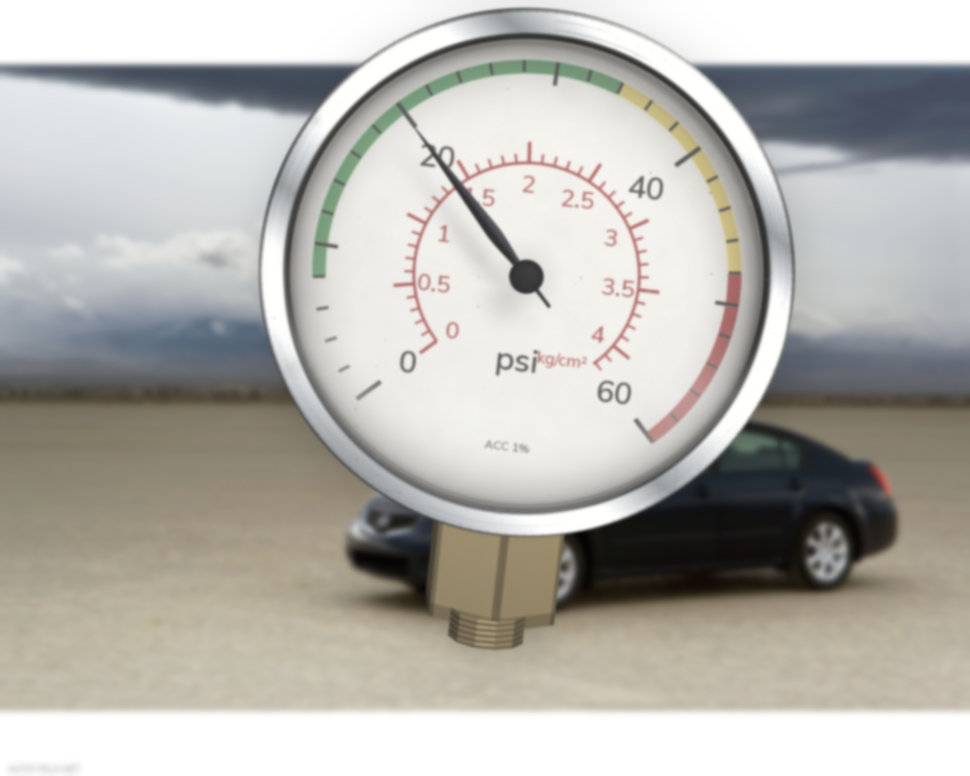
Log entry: psi 20
